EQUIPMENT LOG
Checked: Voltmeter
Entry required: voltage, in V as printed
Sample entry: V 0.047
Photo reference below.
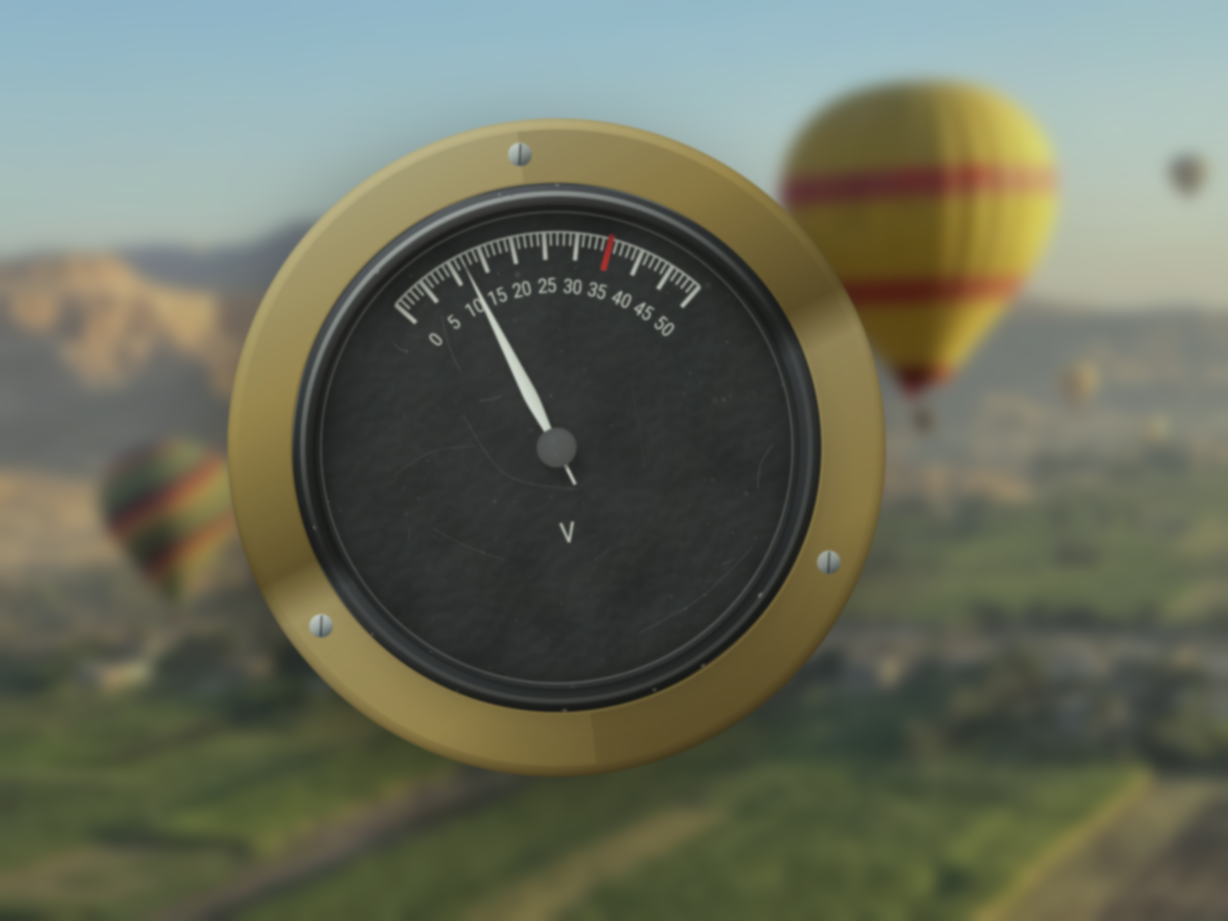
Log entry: V 12
